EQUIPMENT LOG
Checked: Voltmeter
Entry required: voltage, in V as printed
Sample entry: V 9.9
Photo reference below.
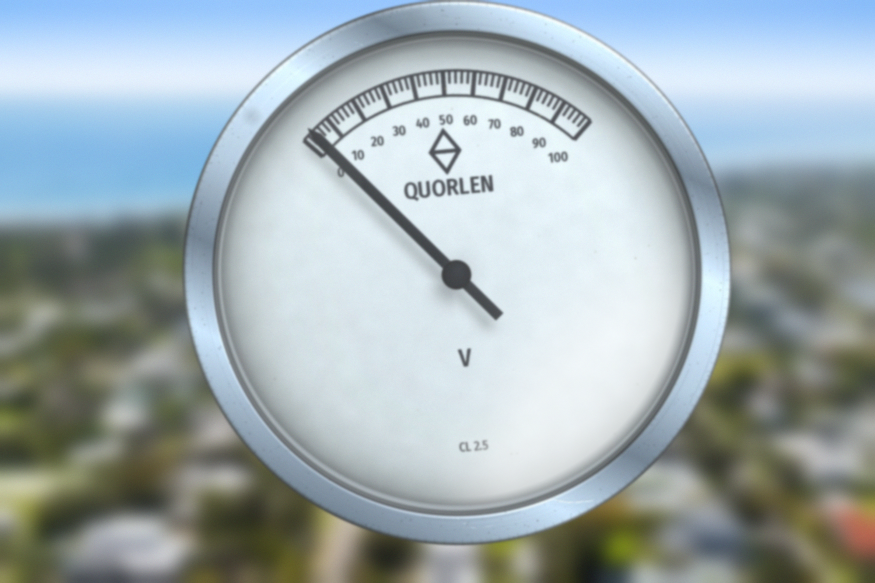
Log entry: V 4
